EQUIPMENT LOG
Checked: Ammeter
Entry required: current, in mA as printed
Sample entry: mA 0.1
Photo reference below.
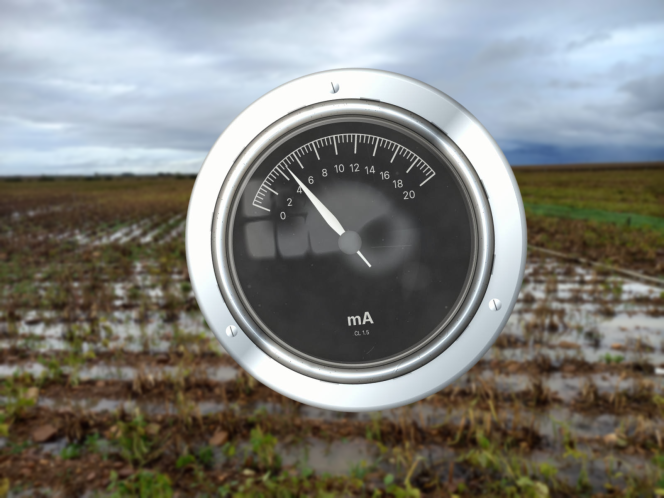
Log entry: mA 4.8
